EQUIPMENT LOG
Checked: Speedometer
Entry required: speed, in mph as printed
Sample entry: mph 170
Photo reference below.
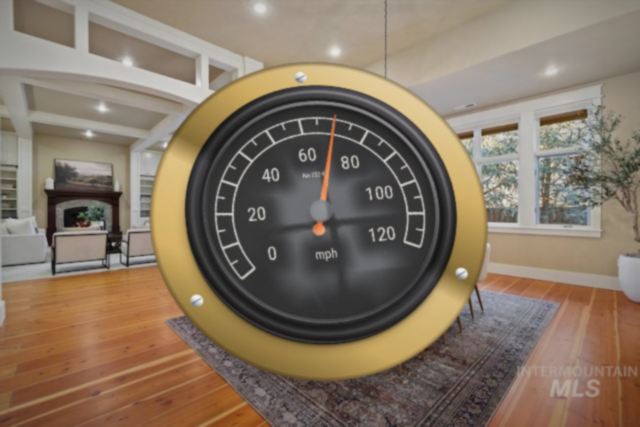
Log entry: mph 70
